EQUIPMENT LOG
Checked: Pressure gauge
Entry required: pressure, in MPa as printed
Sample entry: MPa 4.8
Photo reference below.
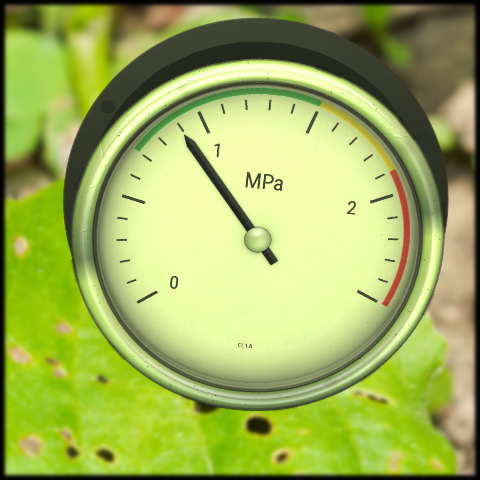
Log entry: MPa 0.9
